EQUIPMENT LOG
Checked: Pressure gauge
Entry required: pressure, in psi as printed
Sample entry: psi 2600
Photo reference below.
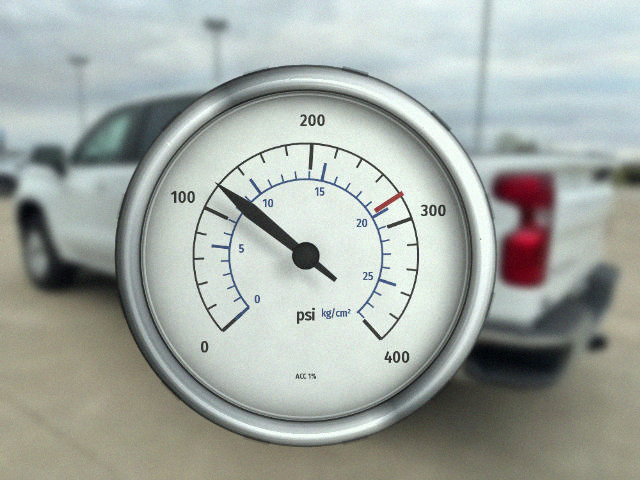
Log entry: psi 120
